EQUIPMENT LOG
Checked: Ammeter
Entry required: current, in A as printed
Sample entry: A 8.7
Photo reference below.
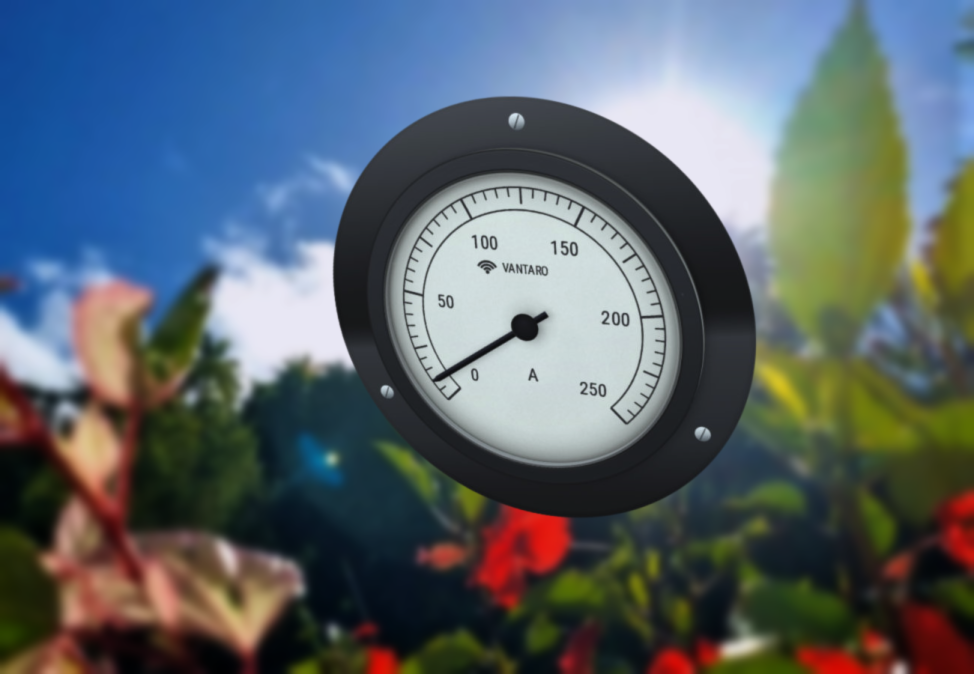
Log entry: A 10
